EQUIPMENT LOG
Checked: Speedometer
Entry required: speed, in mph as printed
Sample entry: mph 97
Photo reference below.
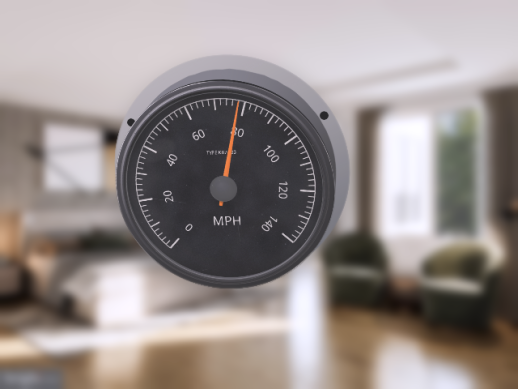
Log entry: mph 78
